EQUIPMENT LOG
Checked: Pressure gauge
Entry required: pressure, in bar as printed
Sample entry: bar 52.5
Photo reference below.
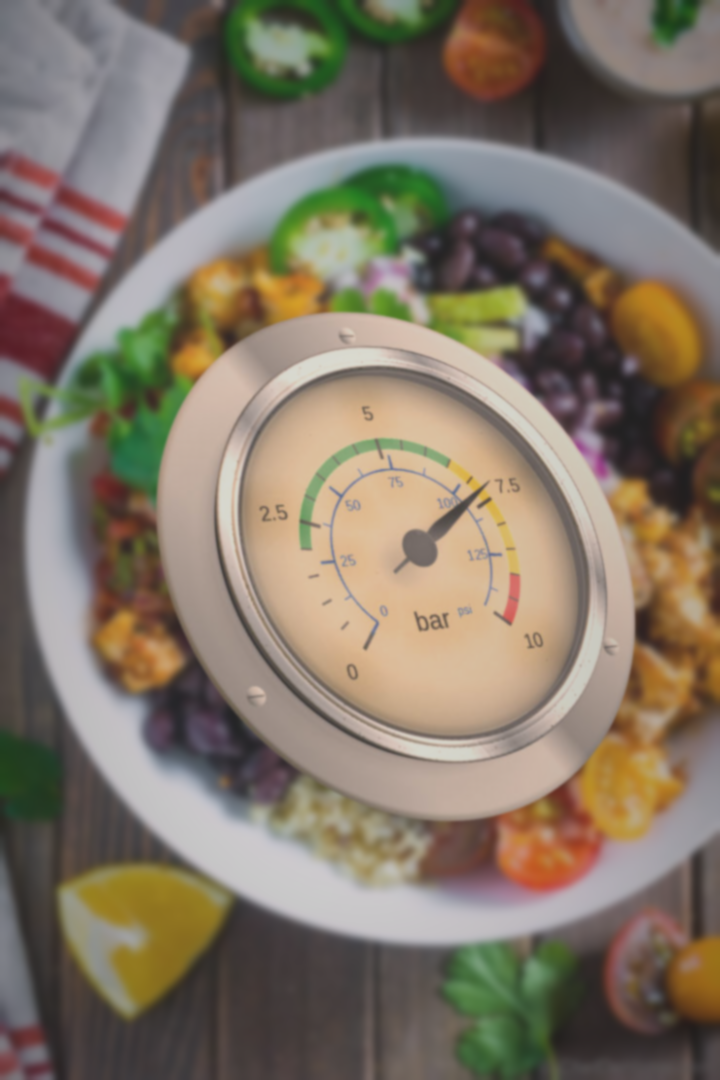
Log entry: bar 7.25
